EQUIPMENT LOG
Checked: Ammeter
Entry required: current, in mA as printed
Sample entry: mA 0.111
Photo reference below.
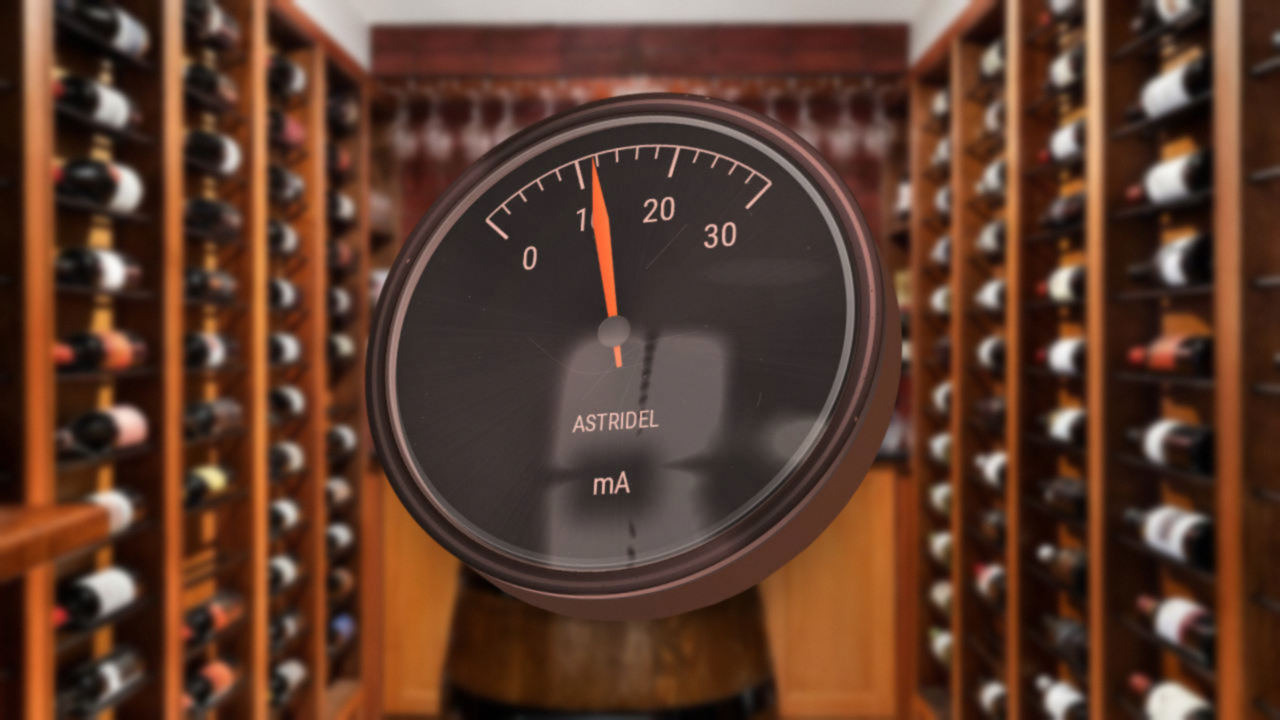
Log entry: mA 12
